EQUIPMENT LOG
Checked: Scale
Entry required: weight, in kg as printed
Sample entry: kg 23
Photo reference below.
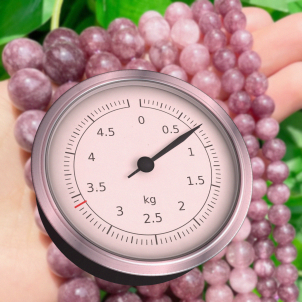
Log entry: kg 0.75
